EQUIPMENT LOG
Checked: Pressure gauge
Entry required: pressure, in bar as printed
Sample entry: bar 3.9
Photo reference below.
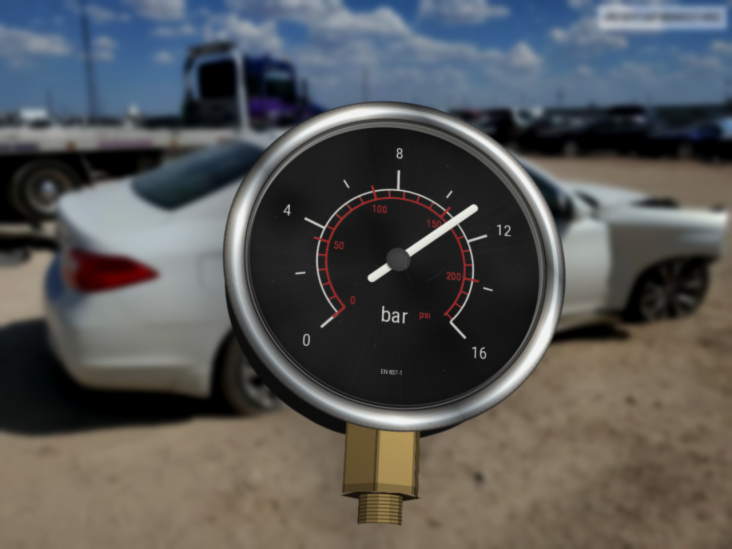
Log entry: bar 11
